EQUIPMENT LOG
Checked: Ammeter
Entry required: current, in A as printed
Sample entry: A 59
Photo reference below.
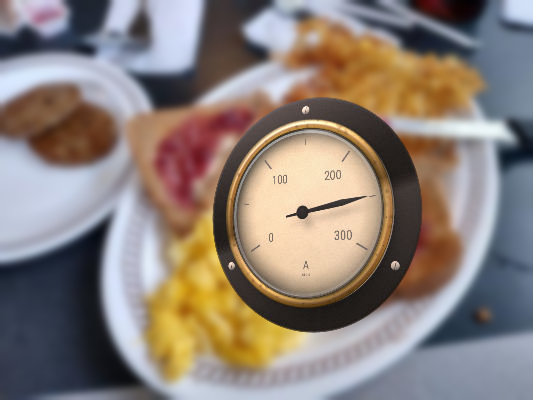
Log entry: A 250
